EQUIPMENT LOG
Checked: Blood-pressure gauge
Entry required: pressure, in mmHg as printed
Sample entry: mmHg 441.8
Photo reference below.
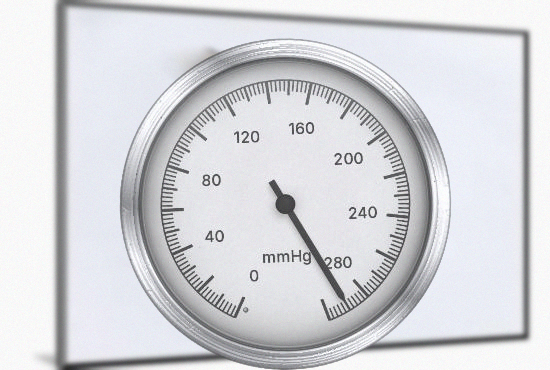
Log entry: mmHg 290
